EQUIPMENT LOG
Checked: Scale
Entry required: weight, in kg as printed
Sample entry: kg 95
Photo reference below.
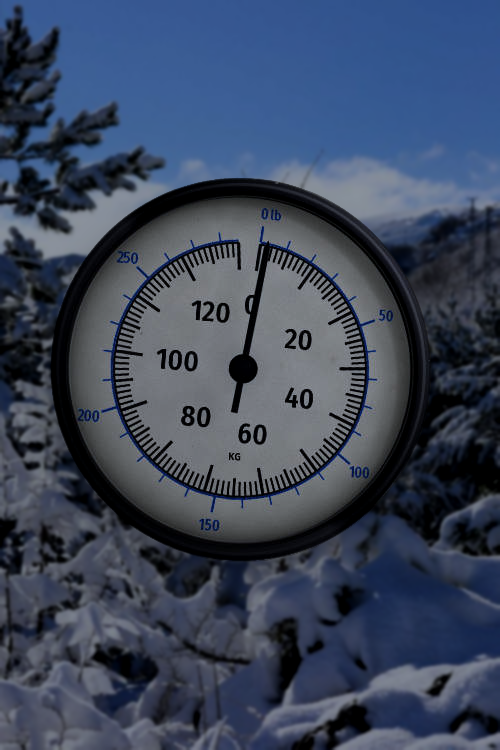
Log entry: kg 1
